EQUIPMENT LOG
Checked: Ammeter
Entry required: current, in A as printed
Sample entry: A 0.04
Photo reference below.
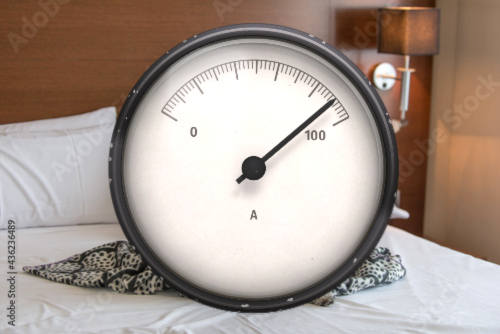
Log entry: A 90
